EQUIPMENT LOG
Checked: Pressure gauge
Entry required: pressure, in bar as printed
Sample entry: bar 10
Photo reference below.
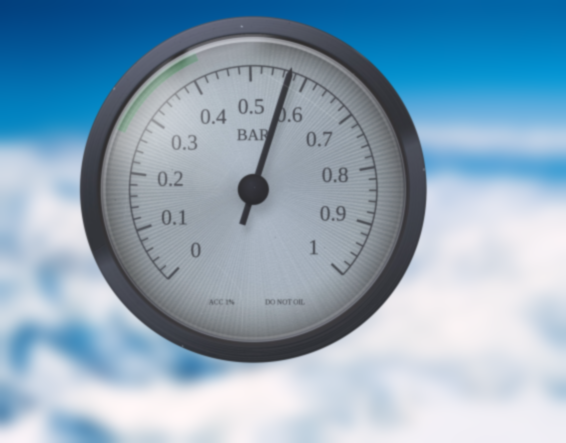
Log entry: bar 0.57
